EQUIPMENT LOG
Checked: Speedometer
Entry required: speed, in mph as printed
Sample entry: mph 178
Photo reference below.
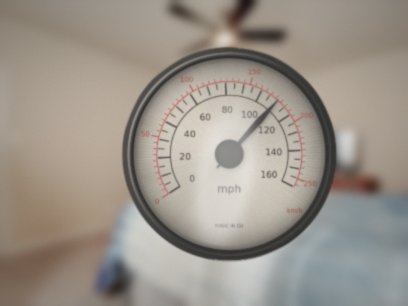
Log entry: mph 110
